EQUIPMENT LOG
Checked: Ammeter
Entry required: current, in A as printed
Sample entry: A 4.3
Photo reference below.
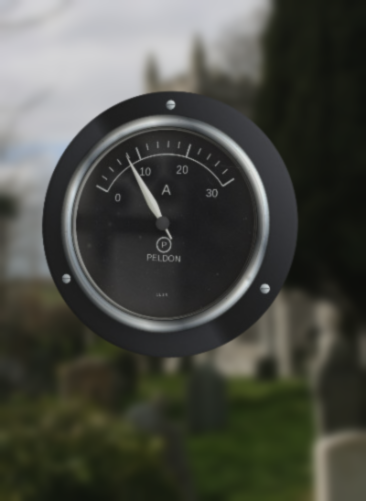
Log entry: A 8
